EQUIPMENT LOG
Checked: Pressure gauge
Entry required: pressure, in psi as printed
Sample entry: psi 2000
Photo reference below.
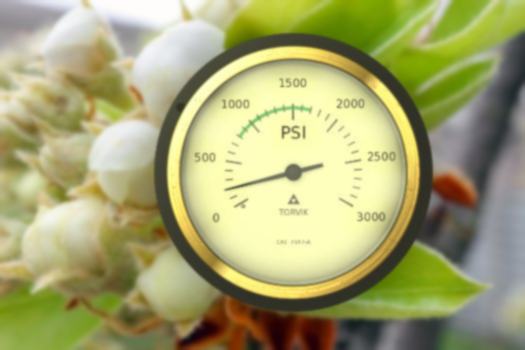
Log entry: psi 200
